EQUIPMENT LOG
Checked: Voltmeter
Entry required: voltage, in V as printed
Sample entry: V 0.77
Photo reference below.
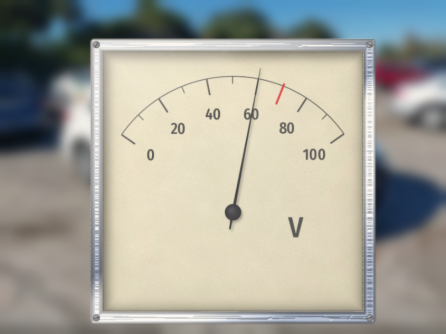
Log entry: V 60
